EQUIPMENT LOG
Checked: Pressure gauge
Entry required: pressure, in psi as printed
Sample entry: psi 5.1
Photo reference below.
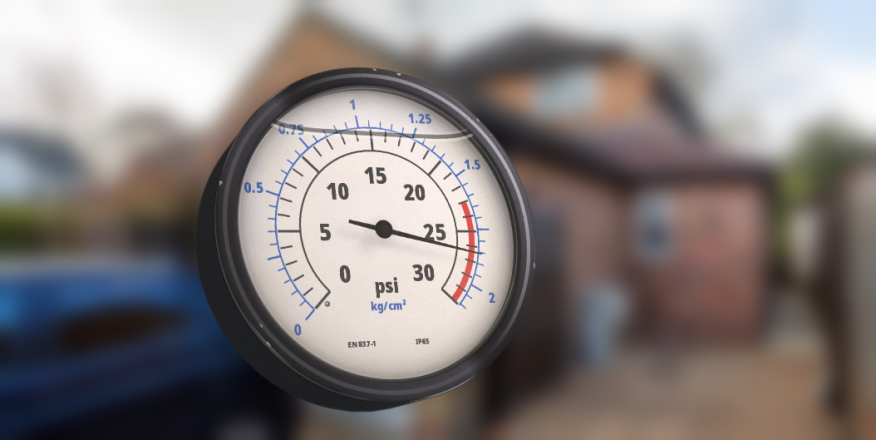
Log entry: psi 26.5
